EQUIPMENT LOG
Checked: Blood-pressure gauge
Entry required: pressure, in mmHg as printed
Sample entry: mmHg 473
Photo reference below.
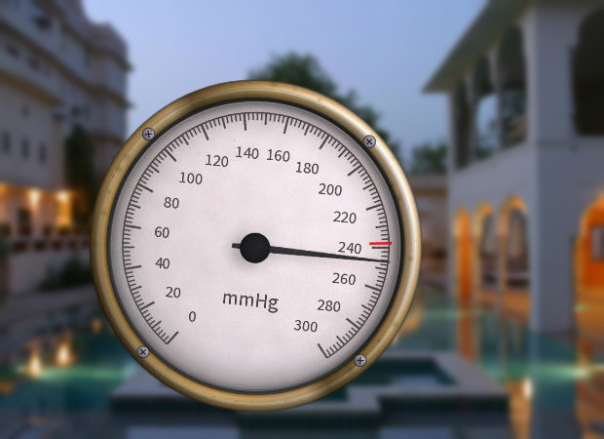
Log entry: mmHg 246
